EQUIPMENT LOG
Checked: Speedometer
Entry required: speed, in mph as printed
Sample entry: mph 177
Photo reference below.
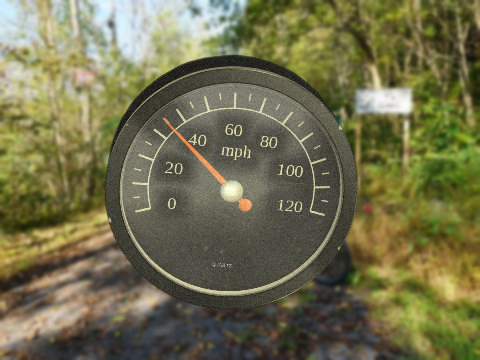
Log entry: mph 35
